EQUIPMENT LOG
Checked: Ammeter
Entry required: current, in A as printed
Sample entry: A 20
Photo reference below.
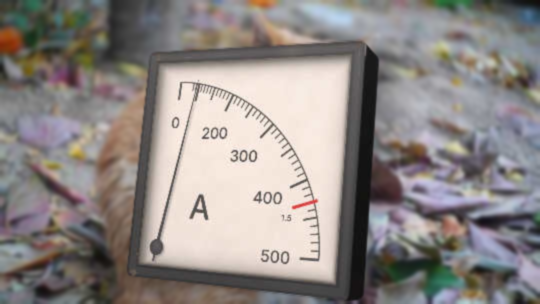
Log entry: A 100
